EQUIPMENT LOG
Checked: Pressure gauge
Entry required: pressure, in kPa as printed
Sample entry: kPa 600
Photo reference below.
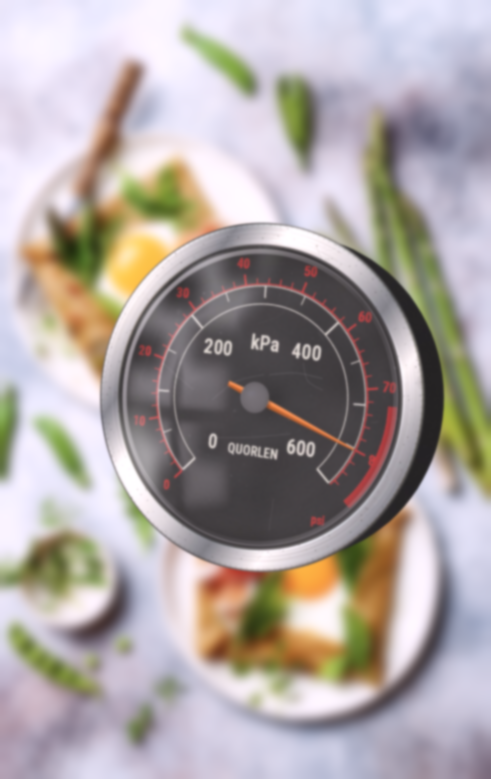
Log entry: kPa 550
